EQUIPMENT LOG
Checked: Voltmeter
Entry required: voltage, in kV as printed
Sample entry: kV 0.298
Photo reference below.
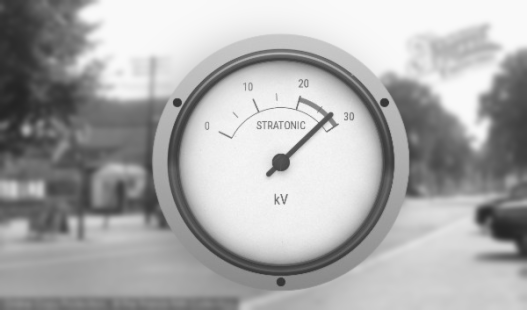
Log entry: kV 27.5
